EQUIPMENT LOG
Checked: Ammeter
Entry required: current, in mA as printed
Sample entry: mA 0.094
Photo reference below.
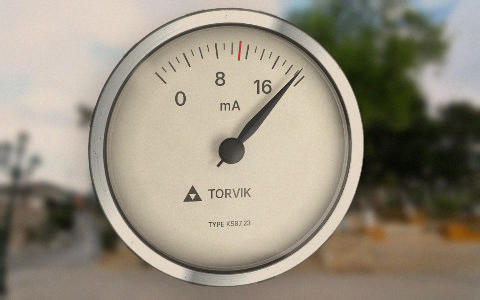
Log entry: mA 19
